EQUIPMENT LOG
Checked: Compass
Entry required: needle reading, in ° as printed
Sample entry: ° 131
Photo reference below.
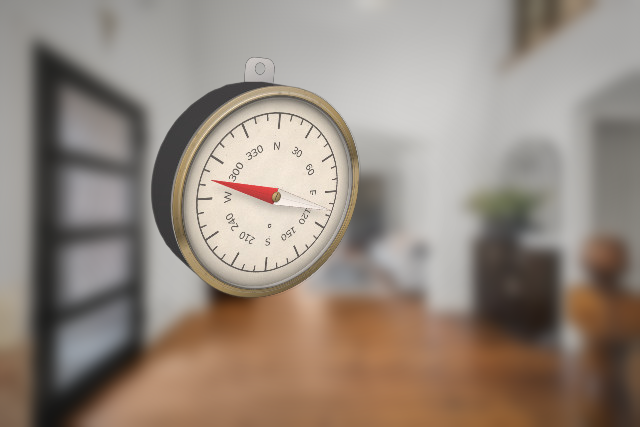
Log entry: ° 285
